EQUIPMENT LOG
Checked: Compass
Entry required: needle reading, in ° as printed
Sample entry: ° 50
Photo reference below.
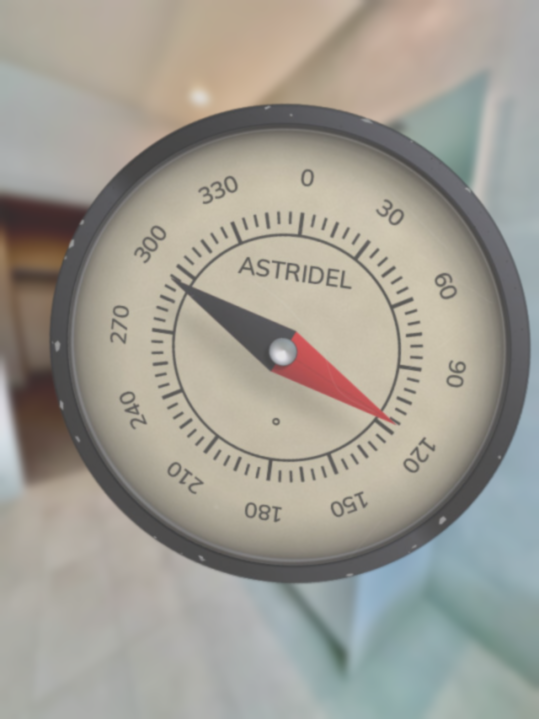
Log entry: ° 115
